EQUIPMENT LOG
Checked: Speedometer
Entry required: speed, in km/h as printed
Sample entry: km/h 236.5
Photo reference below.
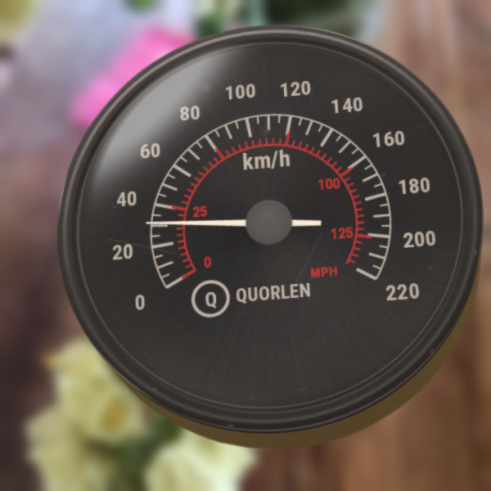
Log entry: km/h 30
